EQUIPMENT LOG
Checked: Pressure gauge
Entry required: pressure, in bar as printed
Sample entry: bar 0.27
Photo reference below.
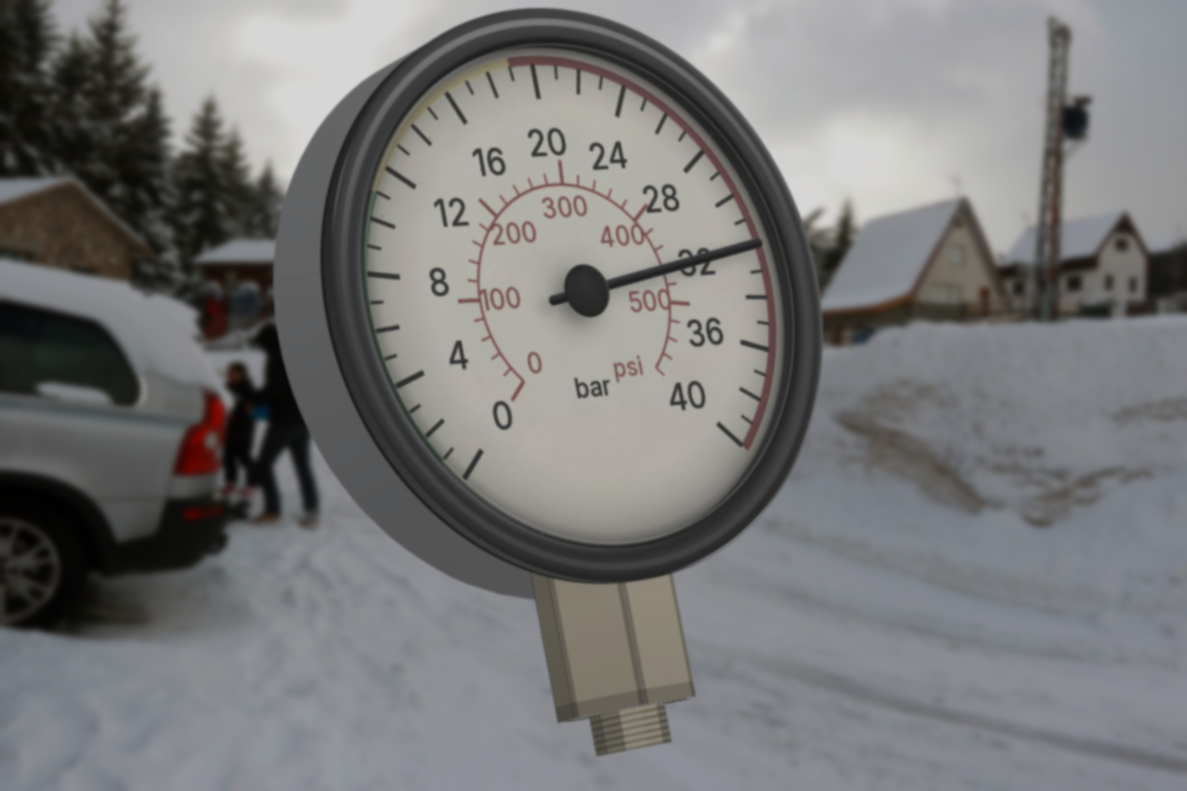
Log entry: bar 32
